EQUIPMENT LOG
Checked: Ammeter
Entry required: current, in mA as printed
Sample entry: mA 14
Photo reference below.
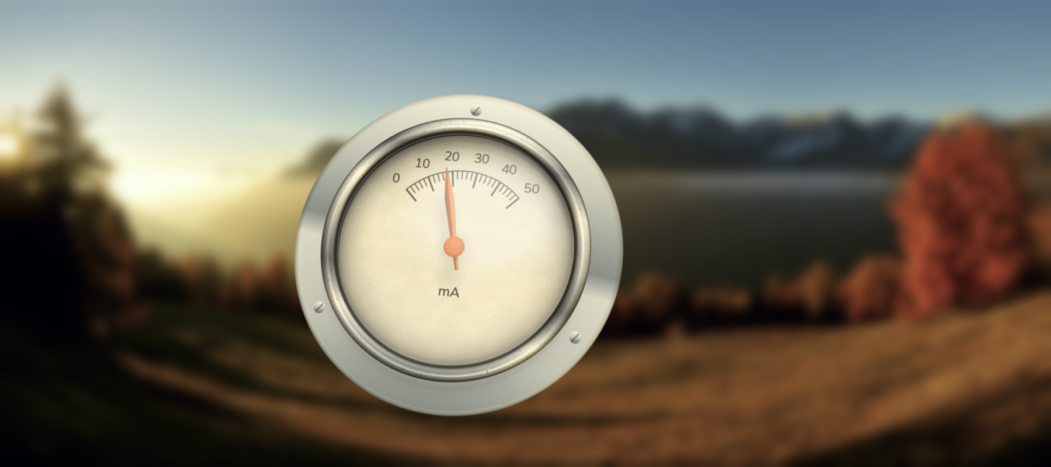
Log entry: mA 18
